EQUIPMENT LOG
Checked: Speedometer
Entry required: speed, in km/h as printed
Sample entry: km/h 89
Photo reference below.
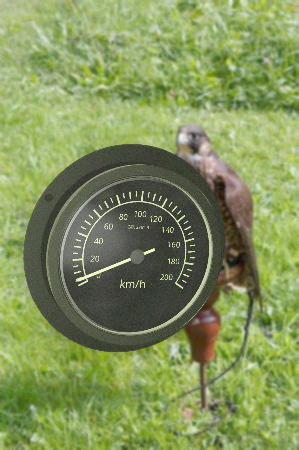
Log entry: km/h 5
